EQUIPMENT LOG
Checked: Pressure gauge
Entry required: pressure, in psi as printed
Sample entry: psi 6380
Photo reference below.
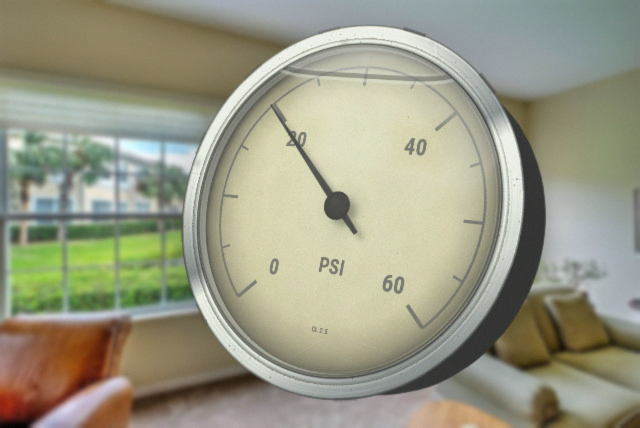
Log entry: psi 20
